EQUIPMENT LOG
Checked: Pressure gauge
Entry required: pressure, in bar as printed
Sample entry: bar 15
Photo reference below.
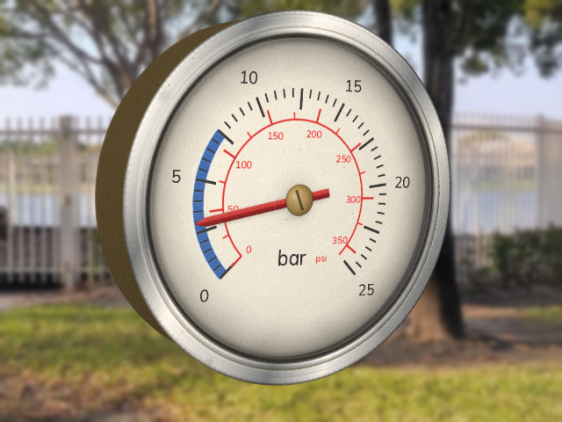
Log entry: bar 3
